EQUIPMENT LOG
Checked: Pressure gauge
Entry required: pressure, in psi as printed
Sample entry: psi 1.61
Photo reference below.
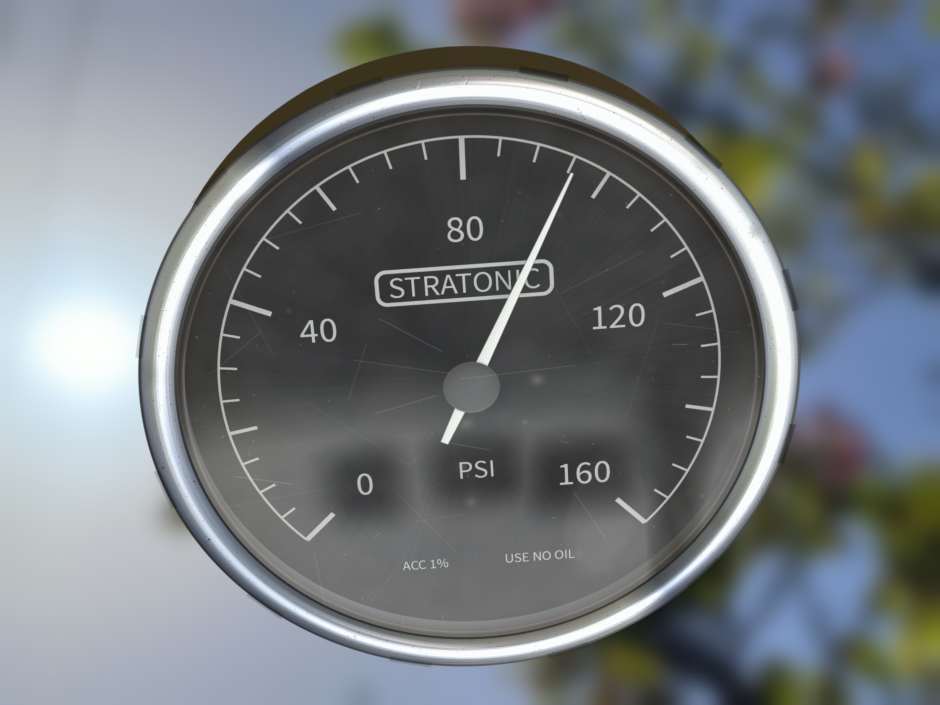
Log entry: psi 95
